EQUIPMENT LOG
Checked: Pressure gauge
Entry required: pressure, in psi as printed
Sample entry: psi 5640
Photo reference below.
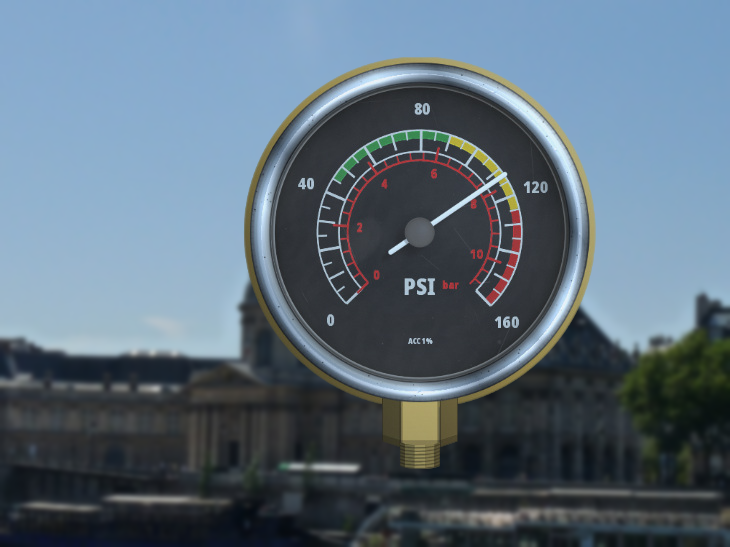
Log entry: psi 112.5
